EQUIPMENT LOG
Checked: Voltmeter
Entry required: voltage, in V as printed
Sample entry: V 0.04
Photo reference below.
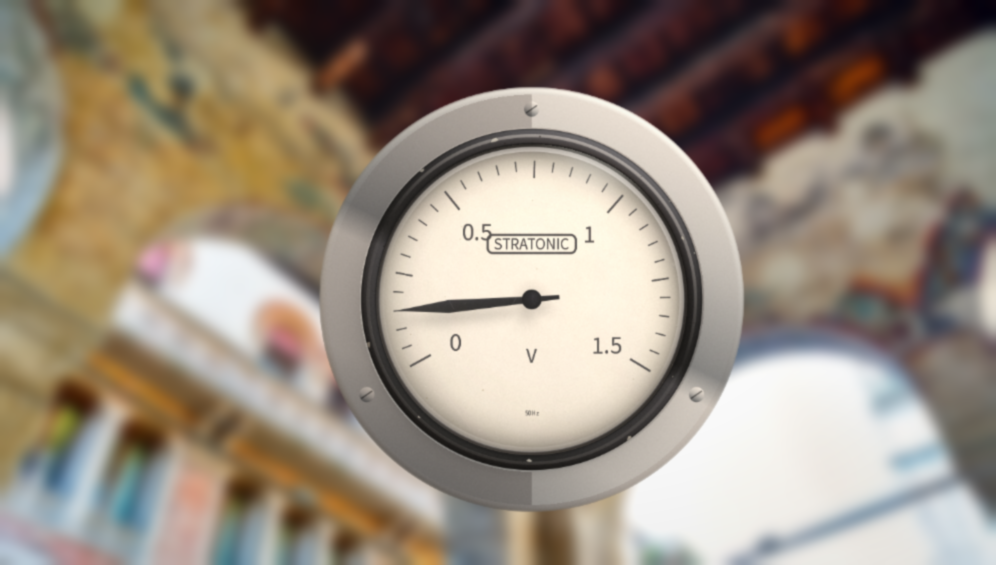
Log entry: V 0.15
